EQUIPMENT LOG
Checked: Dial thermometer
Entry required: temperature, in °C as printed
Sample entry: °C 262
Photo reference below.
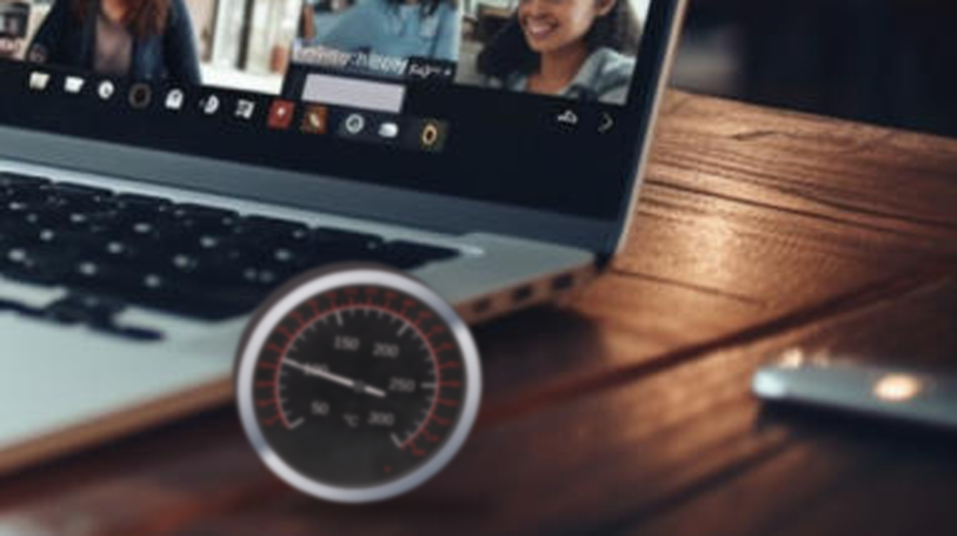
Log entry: °C 100
